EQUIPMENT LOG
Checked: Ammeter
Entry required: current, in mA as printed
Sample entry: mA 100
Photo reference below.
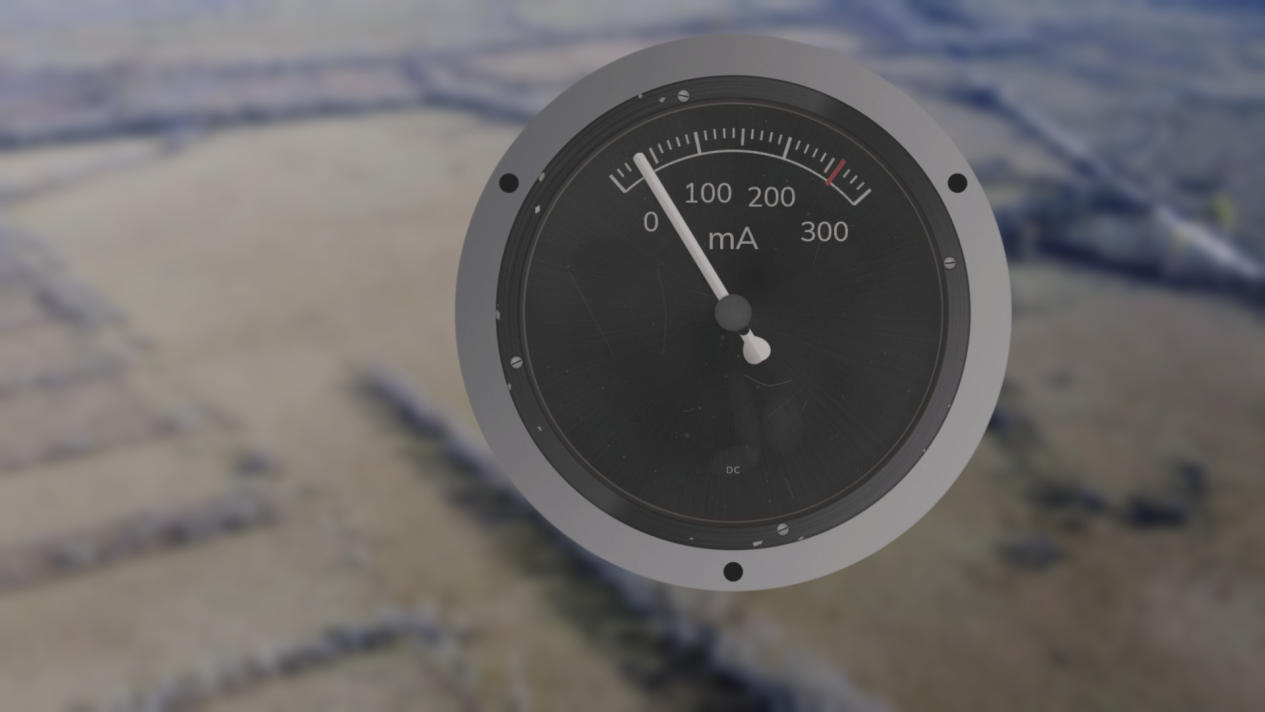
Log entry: mA 35
